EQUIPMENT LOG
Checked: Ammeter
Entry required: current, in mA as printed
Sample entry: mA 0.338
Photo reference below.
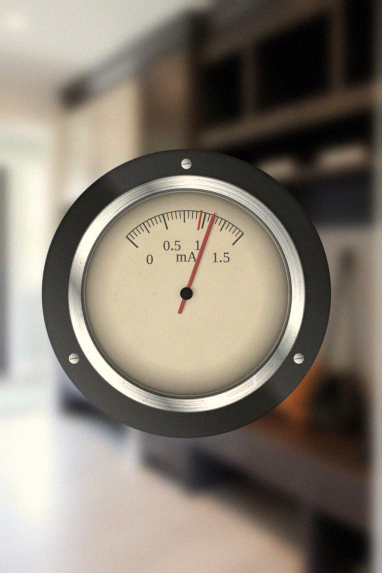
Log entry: mA 1.1
